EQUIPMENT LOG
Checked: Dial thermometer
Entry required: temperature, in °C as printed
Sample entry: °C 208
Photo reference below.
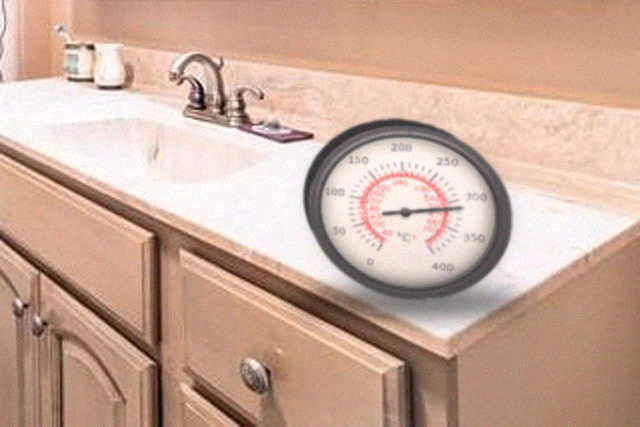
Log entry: °C 310
